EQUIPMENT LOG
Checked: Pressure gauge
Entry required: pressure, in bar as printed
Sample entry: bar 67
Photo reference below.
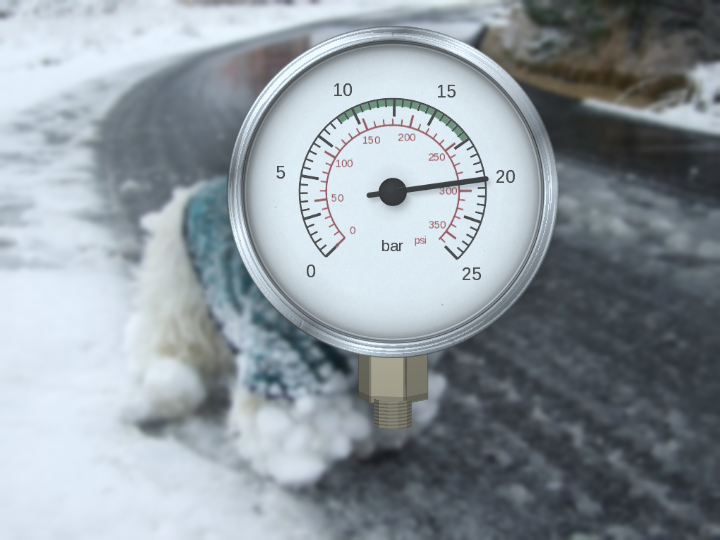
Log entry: bar 20
